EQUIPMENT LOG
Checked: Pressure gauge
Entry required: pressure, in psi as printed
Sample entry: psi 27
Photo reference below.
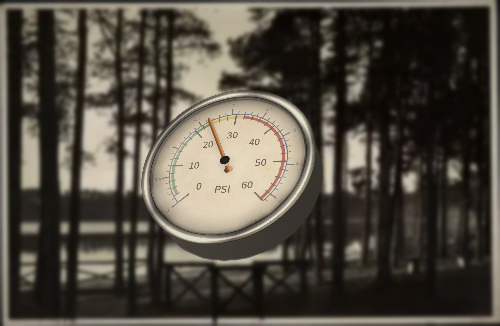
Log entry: psi 24
